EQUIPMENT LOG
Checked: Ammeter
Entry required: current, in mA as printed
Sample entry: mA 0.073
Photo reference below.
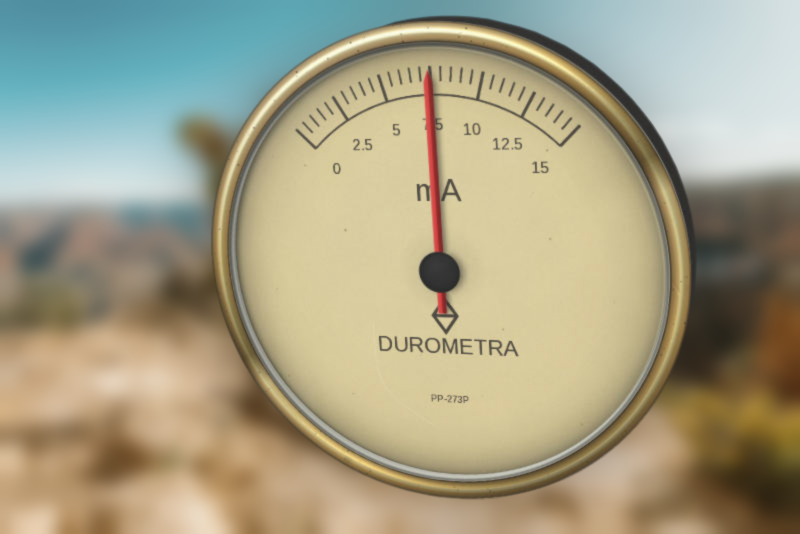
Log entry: mA 7.5
